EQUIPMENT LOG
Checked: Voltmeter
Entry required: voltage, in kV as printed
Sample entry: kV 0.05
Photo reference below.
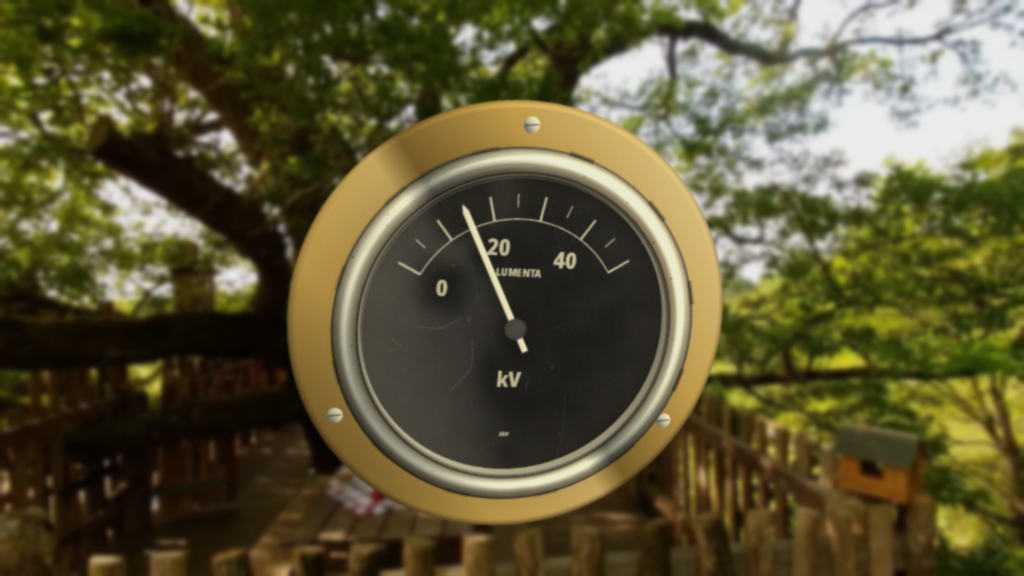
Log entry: kV 15
